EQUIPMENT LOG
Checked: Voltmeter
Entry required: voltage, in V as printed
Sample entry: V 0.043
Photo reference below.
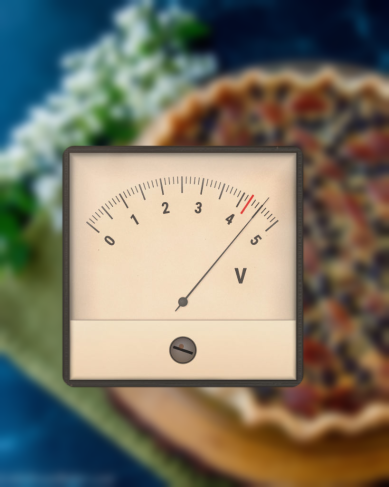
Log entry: V 4.5
